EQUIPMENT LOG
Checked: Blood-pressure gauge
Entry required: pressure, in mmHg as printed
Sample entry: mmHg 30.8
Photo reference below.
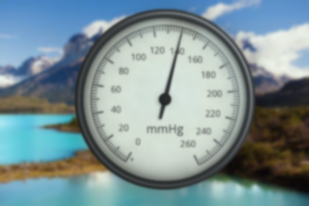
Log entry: mmHg 140
